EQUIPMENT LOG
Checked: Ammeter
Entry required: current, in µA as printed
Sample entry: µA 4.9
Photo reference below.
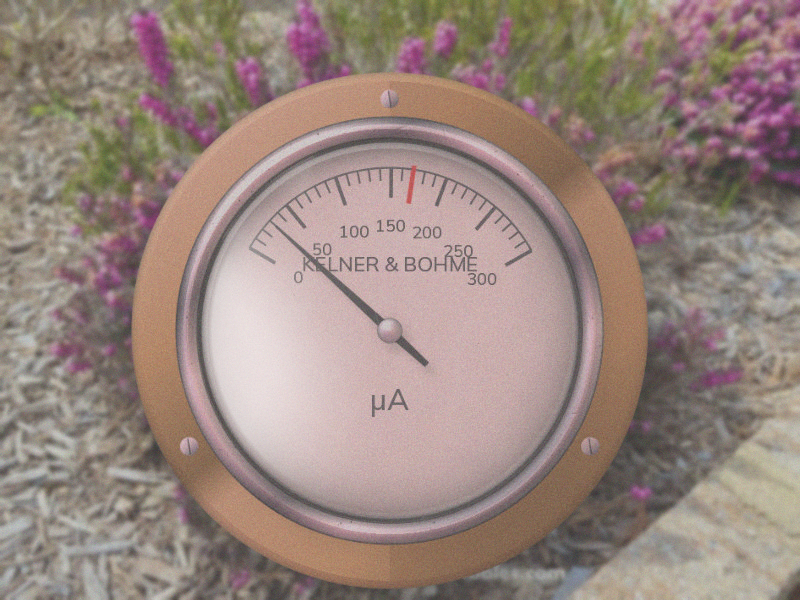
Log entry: µA 30
